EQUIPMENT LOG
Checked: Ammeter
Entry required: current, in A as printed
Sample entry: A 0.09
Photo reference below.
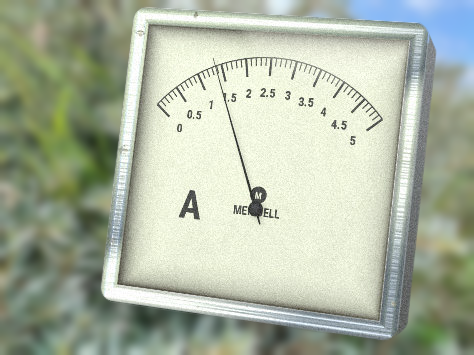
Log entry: A 1.4
